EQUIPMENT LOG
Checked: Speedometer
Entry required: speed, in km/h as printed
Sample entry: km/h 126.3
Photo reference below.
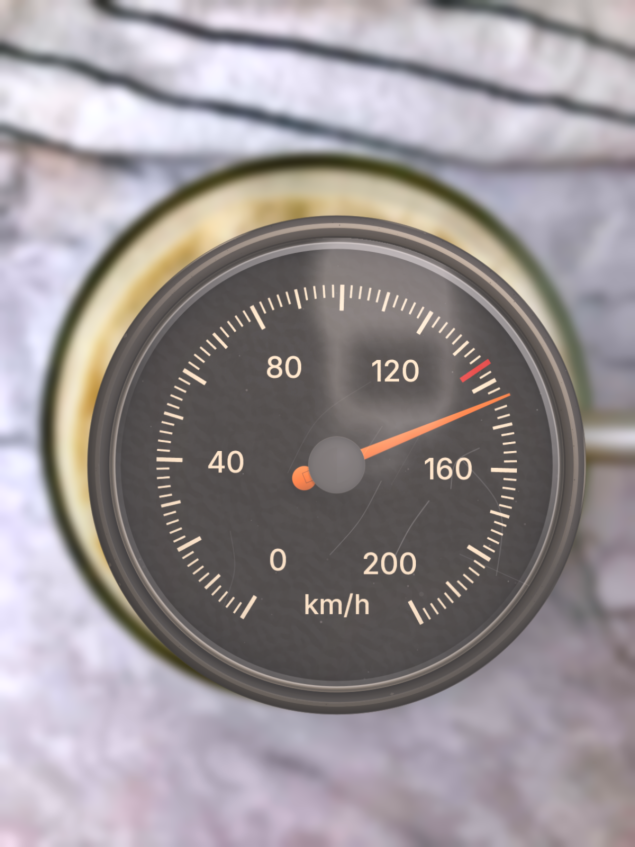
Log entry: km/h 144
